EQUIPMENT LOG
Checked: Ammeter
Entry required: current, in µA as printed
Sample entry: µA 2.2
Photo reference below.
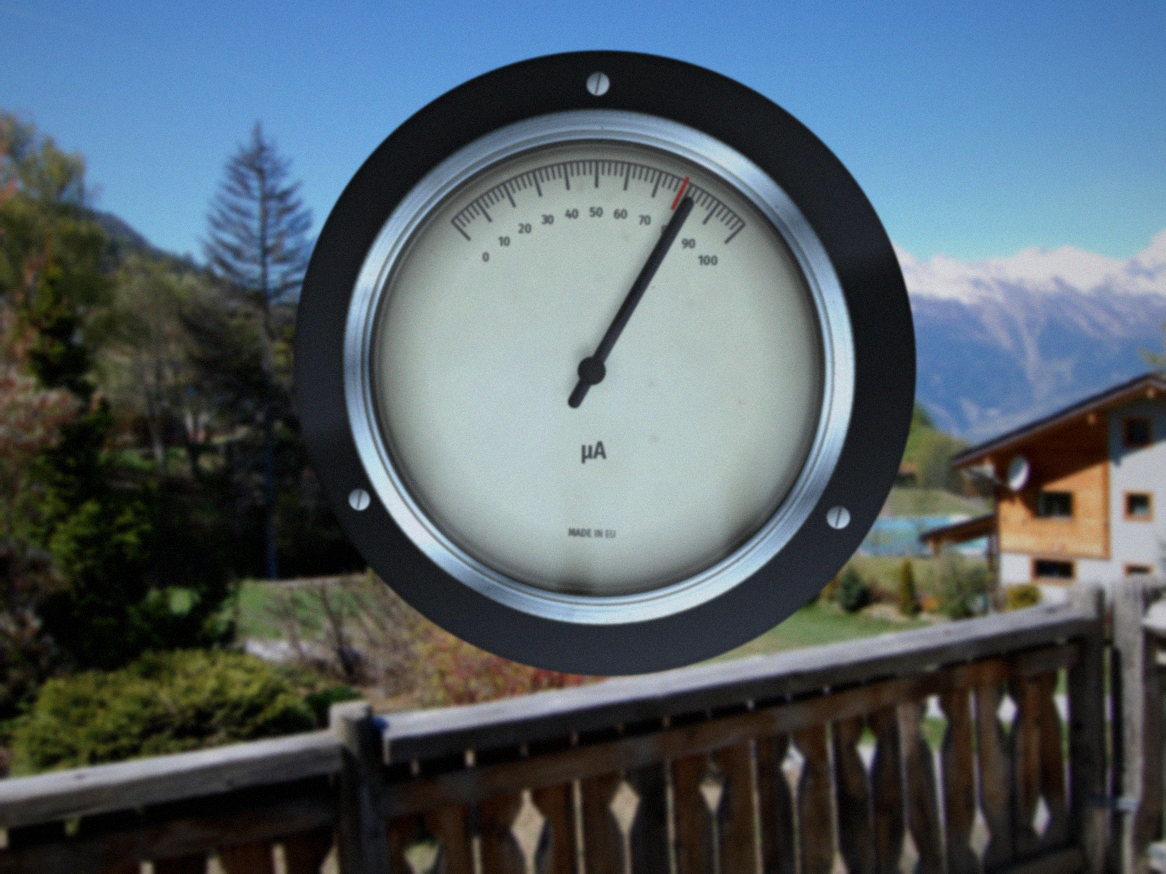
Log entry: µA 82
